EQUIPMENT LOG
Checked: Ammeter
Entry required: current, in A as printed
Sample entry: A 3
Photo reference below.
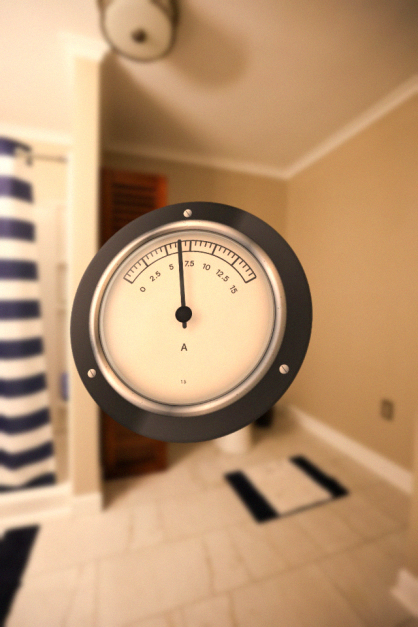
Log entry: A 6.5
